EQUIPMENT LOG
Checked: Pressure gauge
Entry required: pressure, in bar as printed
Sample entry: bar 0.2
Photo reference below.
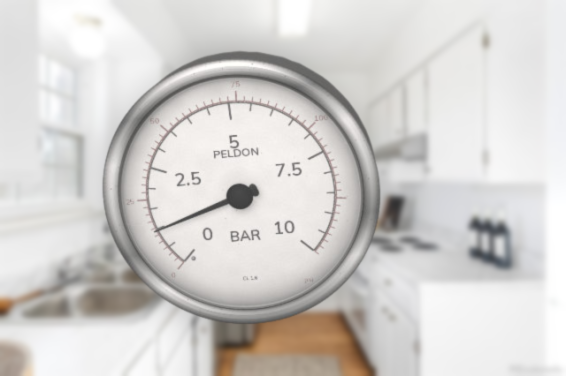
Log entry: bar 1
